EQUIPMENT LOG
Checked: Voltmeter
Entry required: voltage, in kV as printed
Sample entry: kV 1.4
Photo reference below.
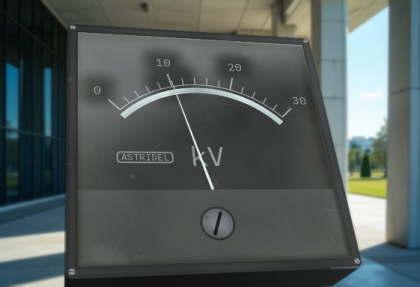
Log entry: kV 10
